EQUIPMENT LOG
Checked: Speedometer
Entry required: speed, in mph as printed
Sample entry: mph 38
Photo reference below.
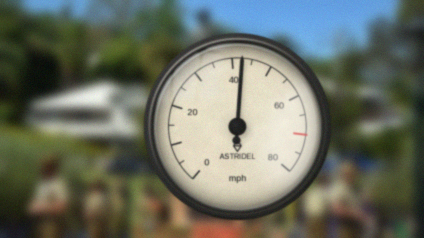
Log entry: mph 42.5
